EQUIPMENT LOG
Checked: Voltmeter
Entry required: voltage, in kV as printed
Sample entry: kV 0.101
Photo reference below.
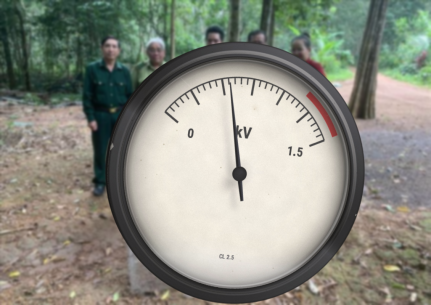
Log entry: kV 0.55
